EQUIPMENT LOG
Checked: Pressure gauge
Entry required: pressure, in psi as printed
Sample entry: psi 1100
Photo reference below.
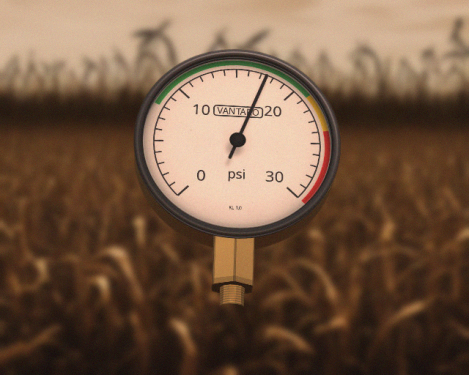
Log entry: psi 17.5
